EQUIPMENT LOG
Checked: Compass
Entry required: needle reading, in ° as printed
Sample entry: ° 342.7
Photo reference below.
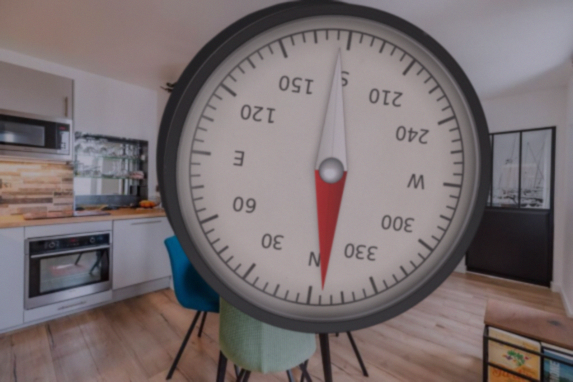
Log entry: ° 355
